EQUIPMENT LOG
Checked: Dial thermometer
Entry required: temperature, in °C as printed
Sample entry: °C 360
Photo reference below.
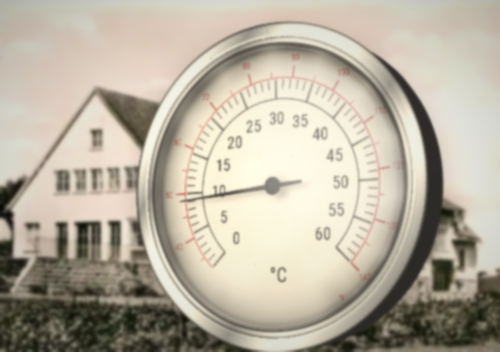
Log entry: °C 9
